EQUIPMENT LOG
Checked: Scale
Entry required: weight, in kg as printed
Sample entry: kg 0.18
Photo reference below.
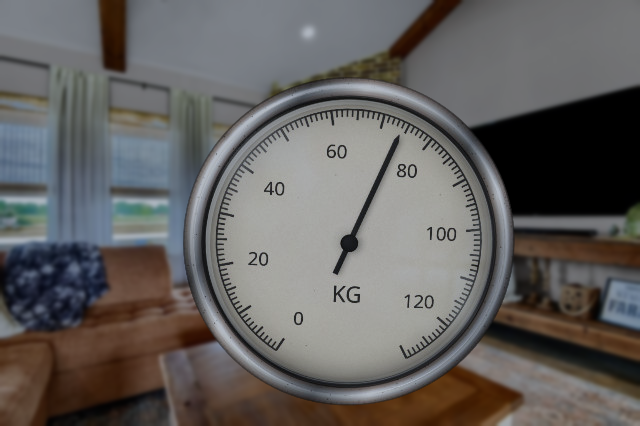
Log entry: kg 74
